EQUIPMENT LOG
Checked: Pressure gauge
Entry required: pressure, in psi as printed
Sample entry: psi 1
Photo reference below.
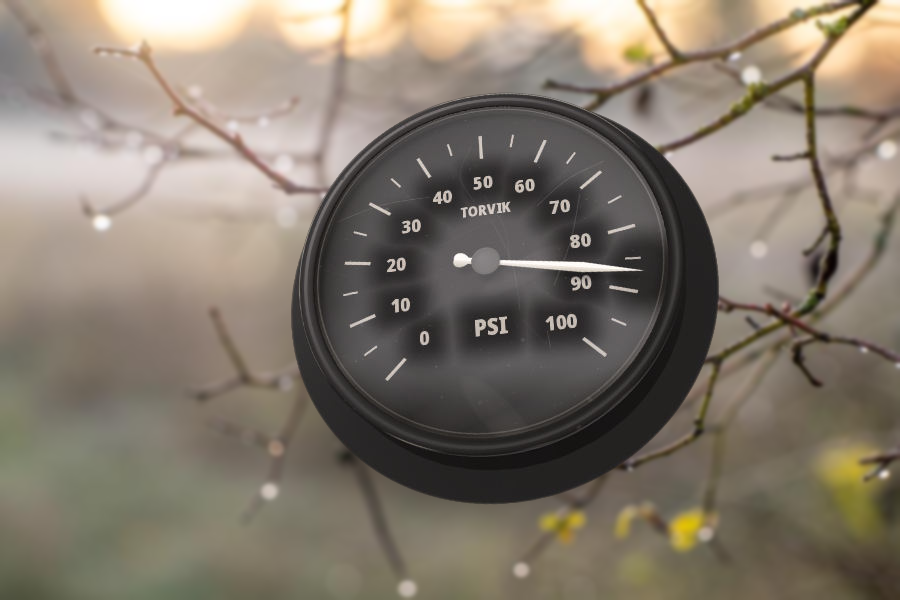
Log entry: psi 87.5
